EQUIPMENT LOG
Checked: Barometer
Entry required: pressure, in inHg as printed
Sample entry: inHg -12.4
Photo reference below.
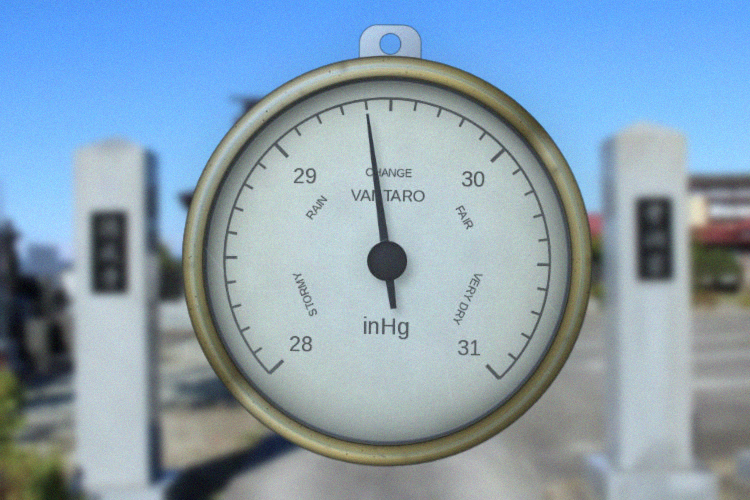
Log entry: inHg 29.4
